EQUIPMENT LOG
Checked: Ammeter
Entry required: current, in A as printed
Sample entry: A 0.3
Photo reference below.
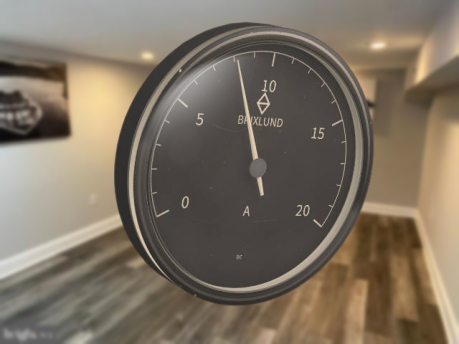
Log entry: A 8
